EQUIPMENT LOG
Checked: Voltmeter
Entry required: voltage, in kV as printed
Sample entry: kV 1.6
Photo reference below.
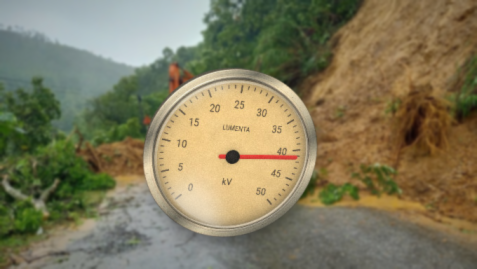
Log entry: kV 41
